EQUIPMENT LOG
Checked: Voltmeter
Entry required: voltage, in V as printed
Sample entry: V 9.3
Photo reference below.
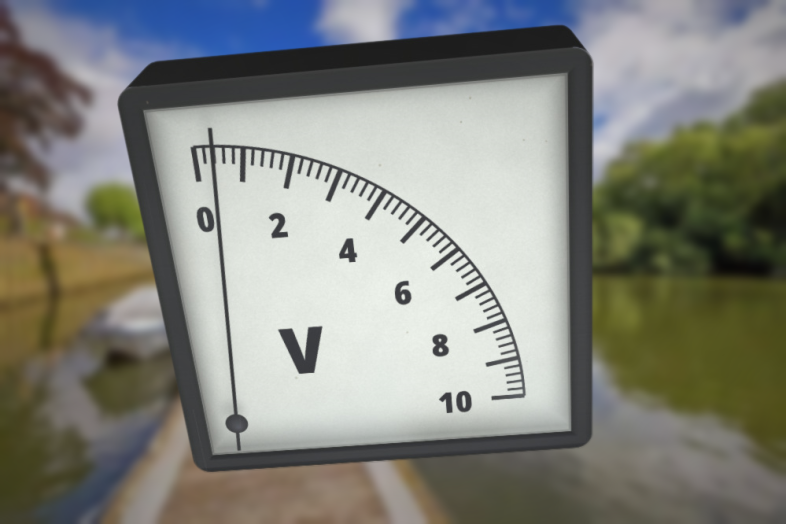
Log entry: V 0.4
